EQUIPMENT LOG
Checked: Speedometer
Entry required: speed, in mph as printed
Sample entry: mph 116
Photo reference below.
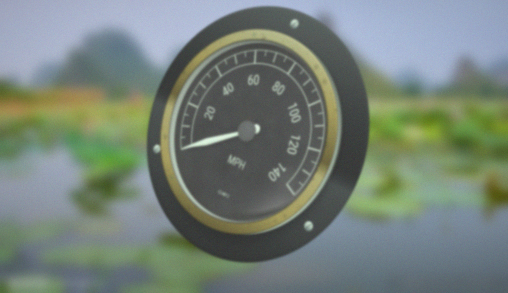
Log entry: mph 0
